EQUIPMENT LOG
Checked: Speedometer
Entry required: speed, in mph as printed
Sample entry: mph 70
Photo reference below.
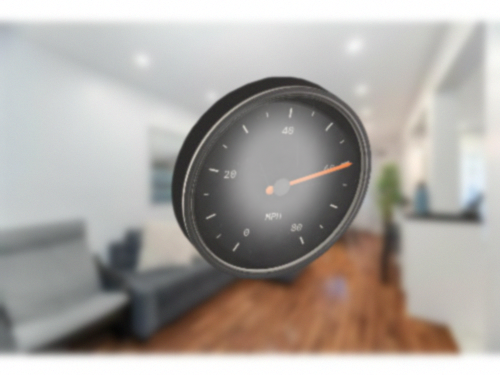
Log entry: mph 60
